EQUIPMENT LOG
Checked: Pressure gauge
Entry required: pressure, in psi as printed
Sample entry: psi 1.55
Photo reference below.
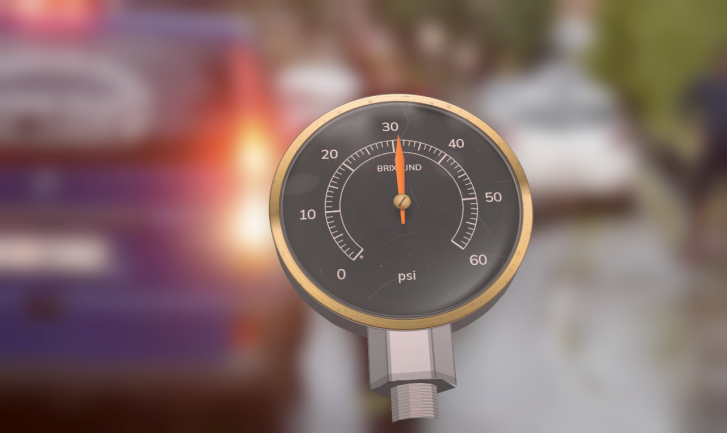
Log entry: psi 31
